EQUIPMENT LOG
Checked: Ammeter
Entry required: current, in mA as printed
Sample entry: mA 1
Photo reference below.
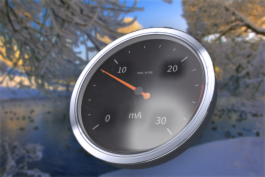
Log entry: mA 8
